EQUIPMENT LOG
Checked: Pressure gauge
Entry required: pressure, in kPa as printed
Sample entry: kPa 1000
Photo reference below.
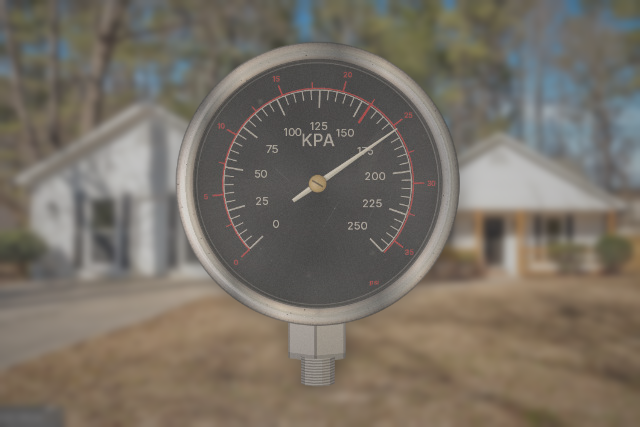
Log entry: kPa 175
